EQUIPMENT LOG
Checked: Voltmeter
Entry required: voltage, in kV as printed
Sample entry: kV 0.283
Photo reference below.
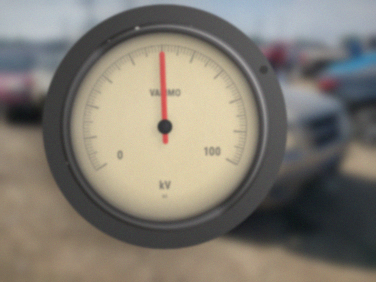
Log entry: kV 50
